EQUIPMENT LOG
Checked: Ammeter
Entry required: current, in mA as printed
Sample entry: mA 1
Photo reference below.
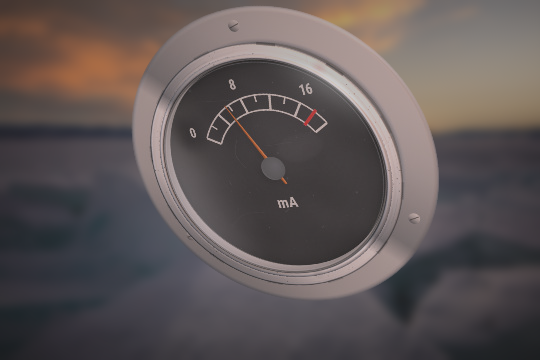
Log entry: mA 6
